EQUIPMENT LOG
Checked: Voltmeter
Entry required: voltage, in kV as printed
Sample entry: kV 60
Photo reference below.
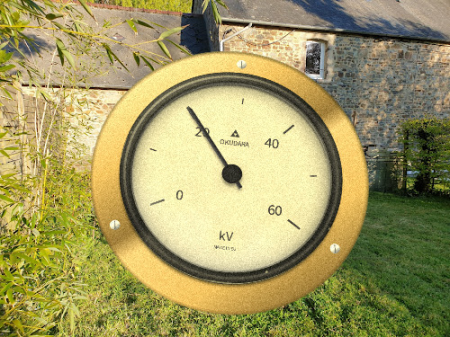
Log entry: kV 20
